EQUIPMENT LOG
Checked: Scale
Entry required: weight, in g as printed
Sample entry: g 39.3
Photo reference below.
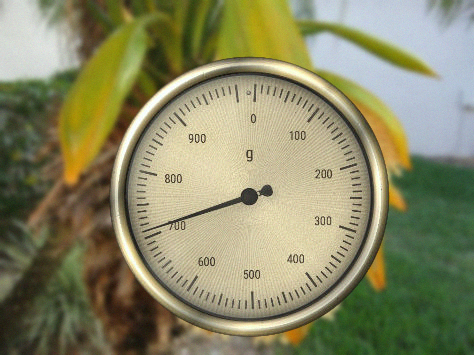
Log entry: g 710
